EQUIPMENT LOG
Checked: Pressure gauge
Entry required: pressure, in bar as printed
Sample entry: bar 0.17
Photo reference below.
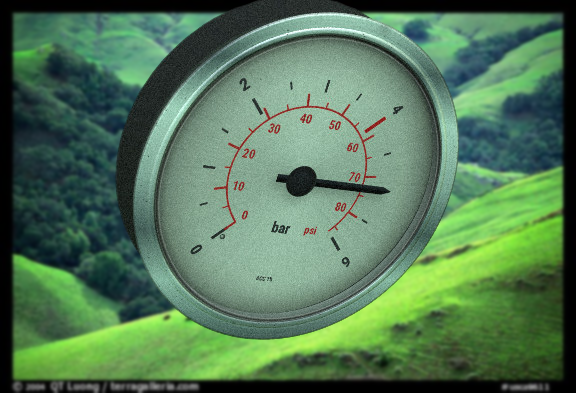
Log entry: bar 5
